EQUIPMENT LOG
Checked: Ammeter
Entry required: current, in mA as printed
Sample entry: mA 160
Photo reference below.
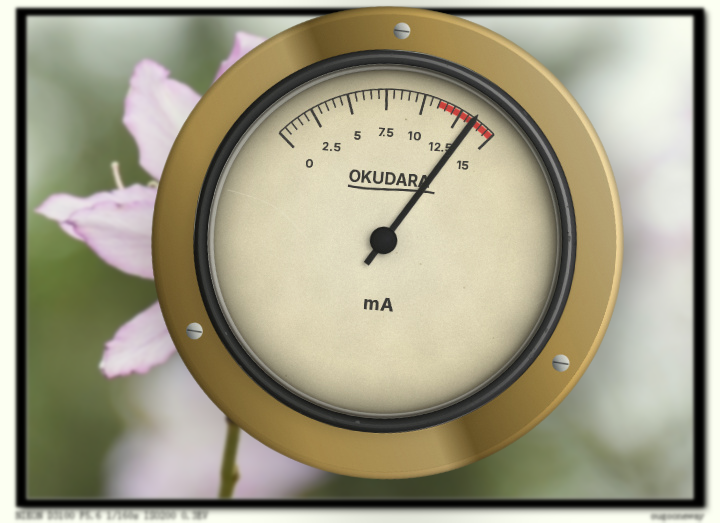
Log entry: mA 13.5
